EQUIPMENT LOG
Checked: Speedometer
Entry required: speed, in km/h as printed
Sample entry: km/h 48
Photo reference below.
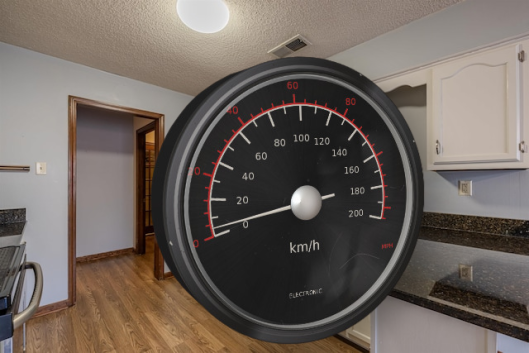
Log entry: km/h 5
